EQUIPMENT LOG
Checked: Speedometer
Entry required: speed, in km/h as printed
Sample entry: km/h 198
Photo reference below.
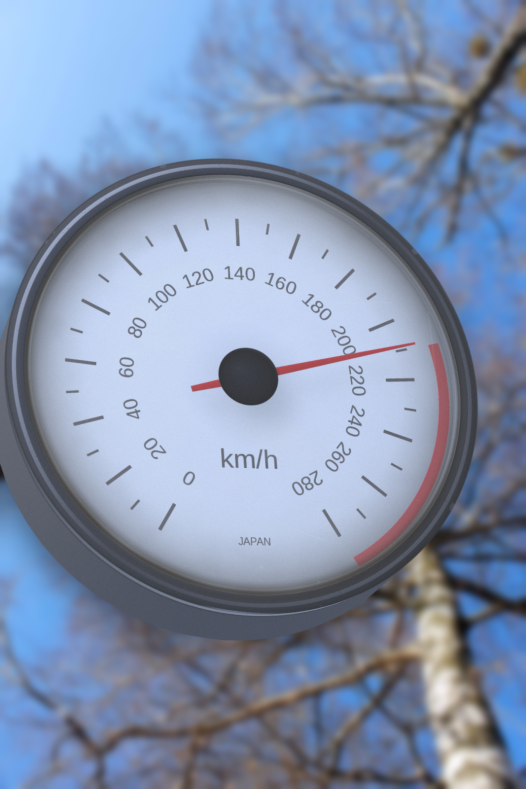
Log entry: km/h 210
